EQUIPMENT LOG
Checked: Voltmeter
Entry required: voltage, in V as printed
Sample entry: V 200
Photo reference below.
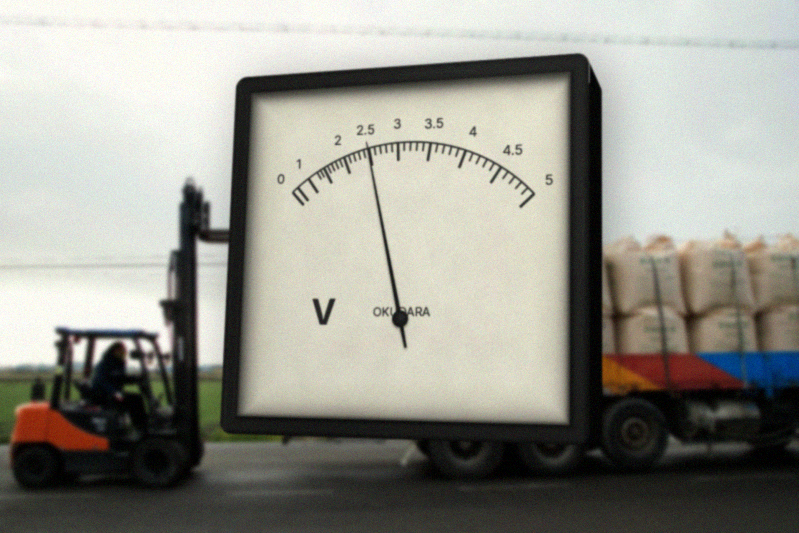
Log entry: V 2.5
